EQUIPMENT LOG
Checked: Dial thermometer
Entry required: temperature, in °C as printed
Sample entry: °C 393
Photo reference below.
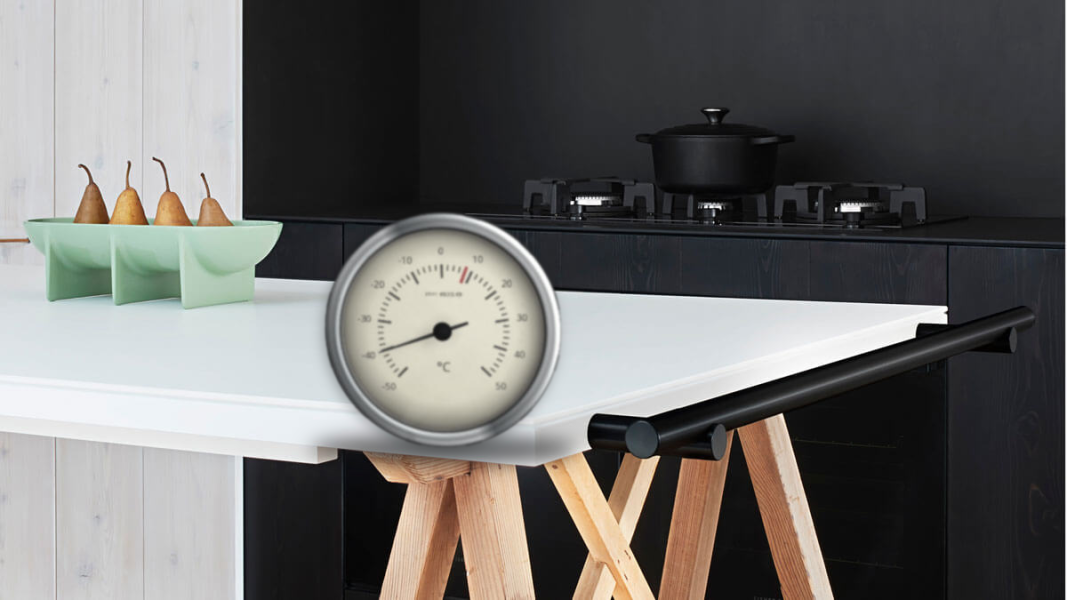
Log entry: °C -40
